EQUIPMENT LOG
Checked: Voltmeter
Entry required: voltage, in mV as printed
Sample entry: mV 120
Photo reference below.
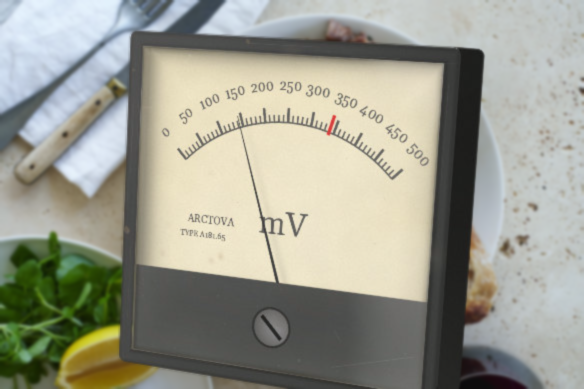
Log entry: mV 150
